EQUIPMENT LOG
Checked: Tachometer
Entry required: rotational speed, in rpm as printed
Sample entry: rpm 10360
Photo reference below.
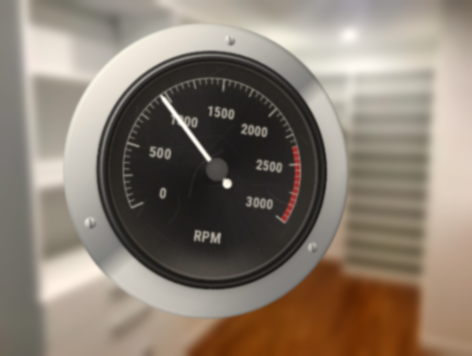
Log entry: rpm 950
